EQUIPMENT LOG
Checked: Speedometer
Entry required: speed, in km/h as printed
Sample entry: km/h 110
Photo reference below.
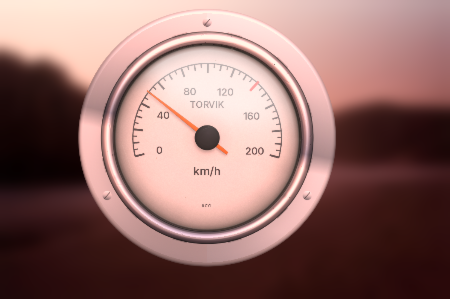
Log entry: km/h 50
